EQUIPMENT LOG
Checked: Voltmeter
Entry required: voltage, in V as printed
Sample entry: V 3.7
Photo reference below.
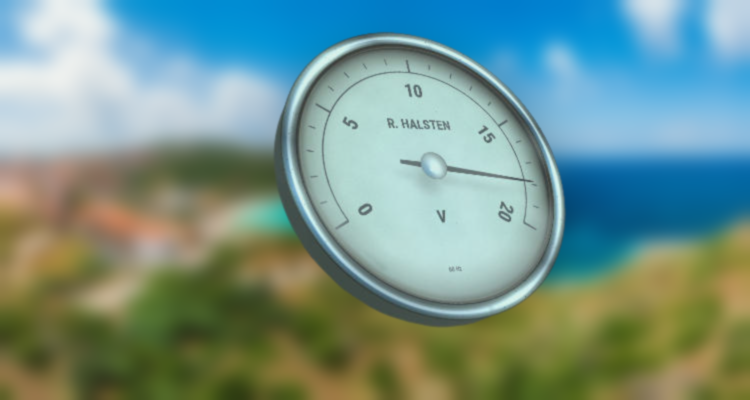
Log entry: V 18
